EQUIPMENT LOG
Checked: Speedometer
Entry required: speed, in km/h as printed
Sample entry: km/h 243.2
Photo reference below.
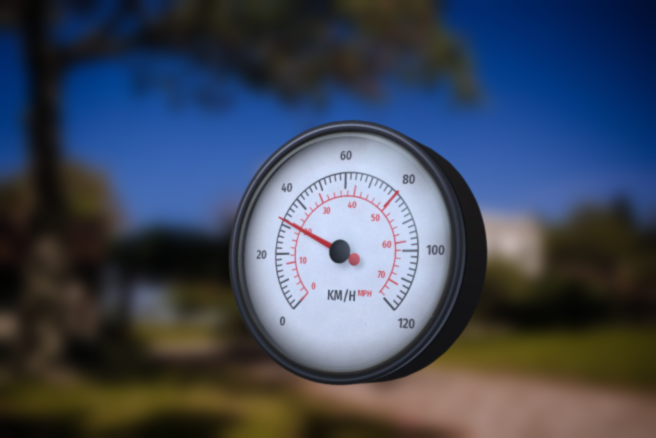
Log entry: km/h 32
